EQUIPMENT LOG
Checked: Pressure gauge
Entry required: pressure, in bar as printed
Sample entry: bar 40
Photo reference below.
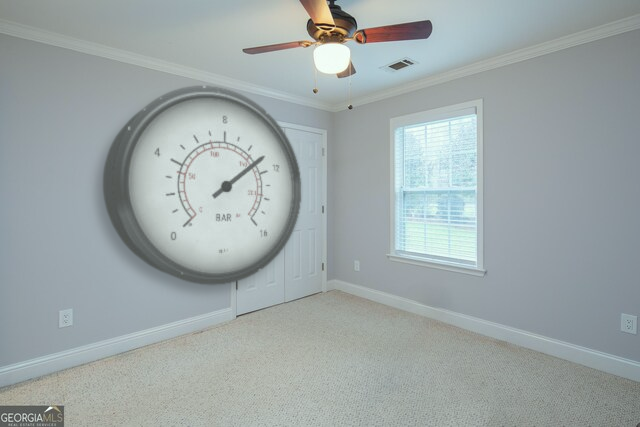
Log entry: bar 11
